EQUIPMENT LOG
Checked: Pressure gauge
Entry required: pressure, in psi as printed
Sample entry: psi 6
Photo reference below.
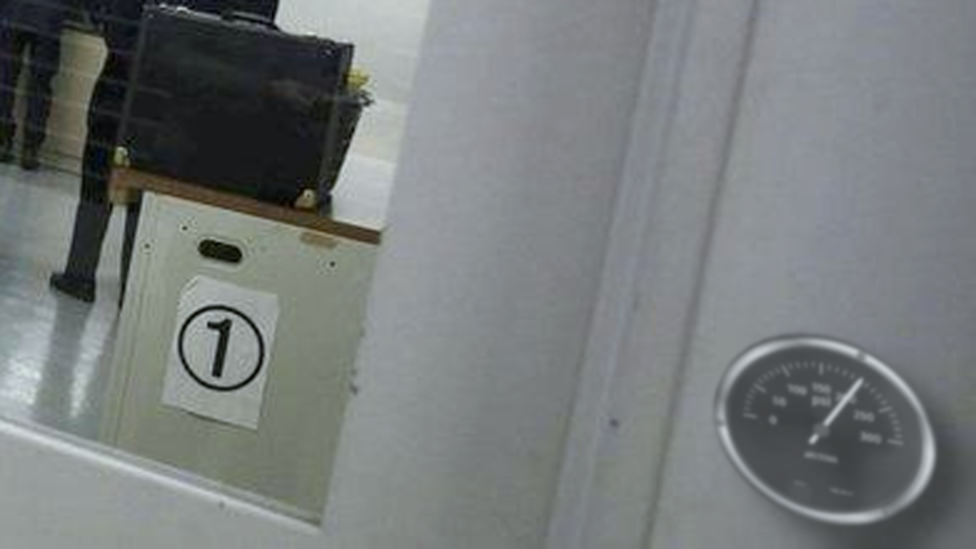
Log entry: psi 200
